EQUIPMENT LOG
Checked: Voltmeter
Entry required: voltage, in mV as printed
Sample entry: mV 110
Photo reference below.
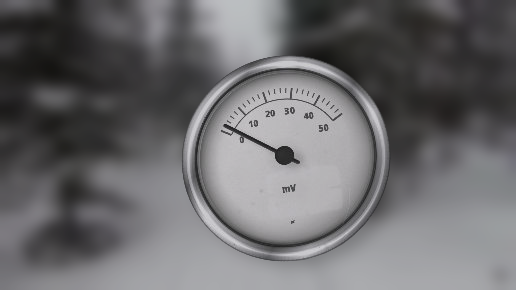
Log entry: mV 2
